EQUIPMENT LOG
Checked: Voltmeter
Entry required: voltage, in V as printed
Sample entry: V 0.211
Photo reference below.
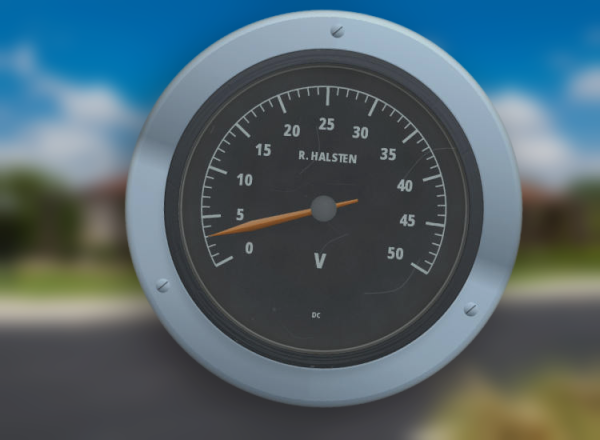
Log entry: V 3
